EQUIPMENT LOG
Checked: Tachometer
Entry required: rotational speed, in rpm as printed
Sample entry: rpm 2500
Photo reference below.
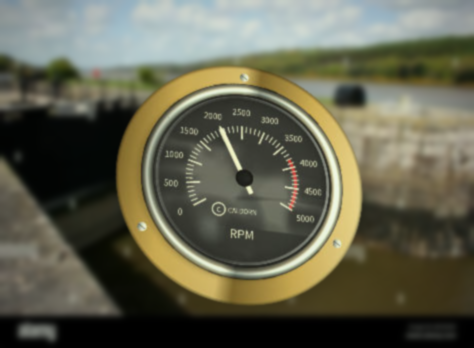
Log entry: rpm 2000
